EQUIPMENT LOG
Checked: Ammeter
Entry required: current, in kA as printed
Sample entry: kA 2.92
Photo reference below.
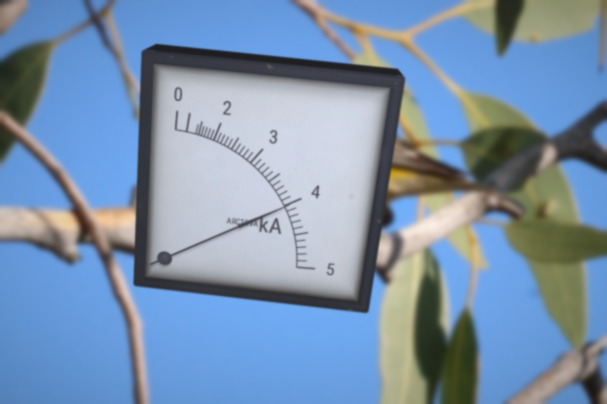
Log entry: kA 4
